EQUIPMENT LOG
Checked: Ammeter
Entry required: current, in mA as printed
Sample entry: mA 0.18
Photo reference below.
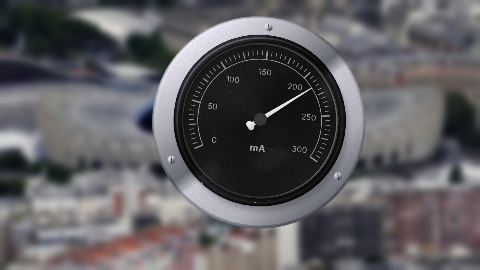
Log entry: mA 215
